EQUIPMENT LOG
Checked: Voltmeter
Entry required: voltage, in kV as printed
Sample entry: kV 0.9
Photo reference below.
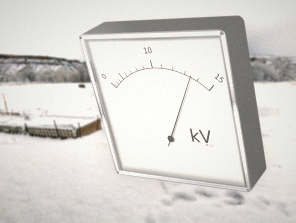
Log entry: kV 13.5
